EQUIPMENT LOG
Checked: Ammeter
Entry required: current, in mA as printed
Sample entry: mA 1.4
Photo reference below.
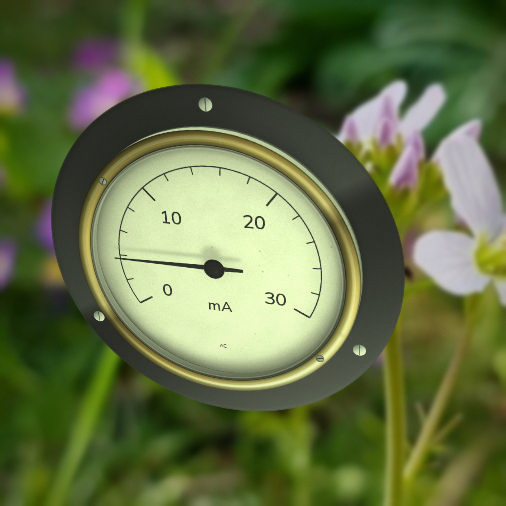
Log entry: mA 4
